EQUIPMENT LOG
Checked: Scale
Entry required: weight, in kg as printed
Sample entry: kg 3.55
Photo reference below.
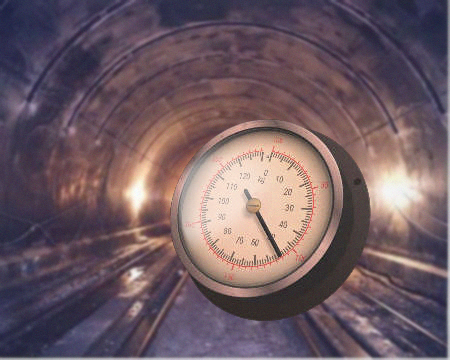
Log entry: kg 50
